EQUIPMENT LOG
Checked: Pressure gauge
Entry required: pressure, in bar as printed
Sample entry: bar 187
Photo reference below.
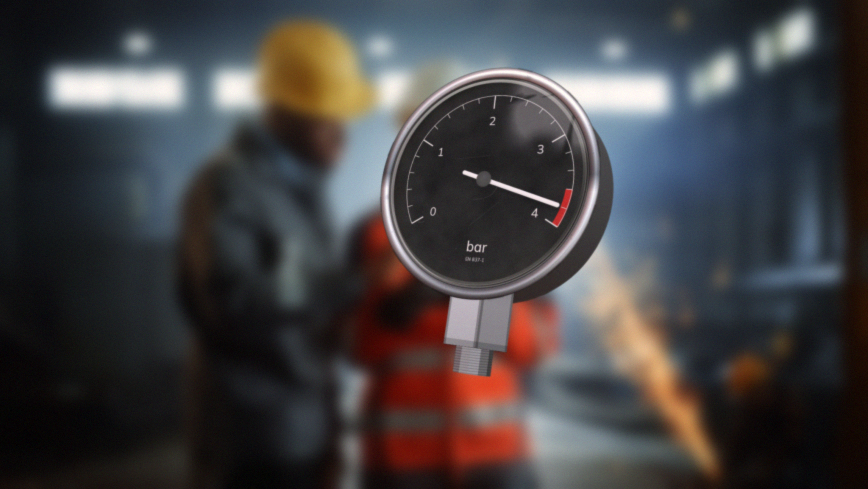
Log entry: bar 3.8
